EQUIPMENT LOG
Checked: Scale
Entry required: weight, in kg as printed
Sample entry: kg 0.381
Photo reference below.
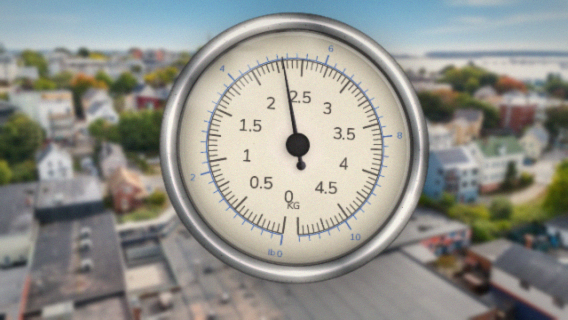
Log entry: kg 2.3
